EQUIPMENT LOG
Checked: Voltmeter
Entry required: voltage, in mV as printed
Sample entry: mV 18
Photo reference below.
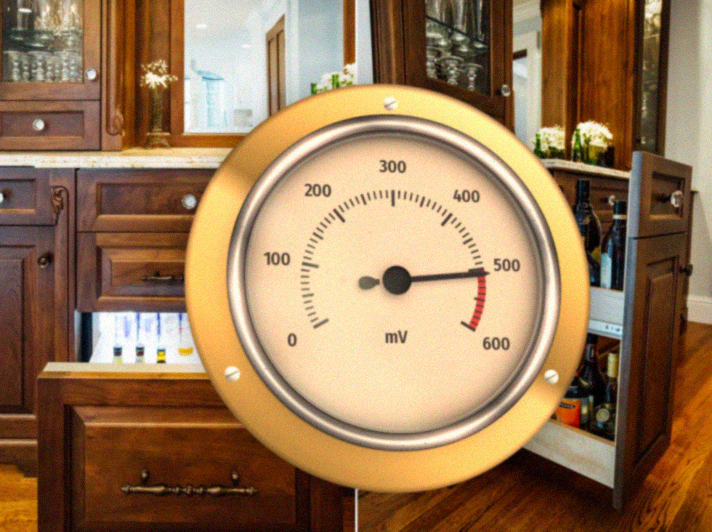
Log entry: mV 510
